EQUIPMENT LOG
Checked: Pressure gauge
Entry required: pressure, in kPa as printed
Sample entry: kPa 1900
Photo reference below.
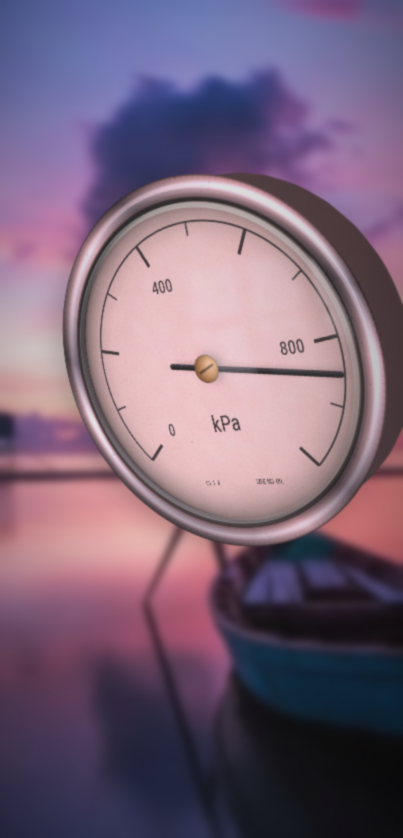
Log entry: kPa 850
